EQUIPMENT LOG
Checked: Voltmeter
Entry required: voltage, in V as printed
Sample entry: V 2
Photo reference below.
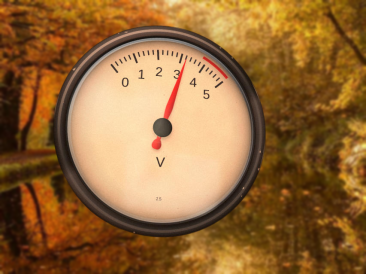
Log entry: V 3.2
